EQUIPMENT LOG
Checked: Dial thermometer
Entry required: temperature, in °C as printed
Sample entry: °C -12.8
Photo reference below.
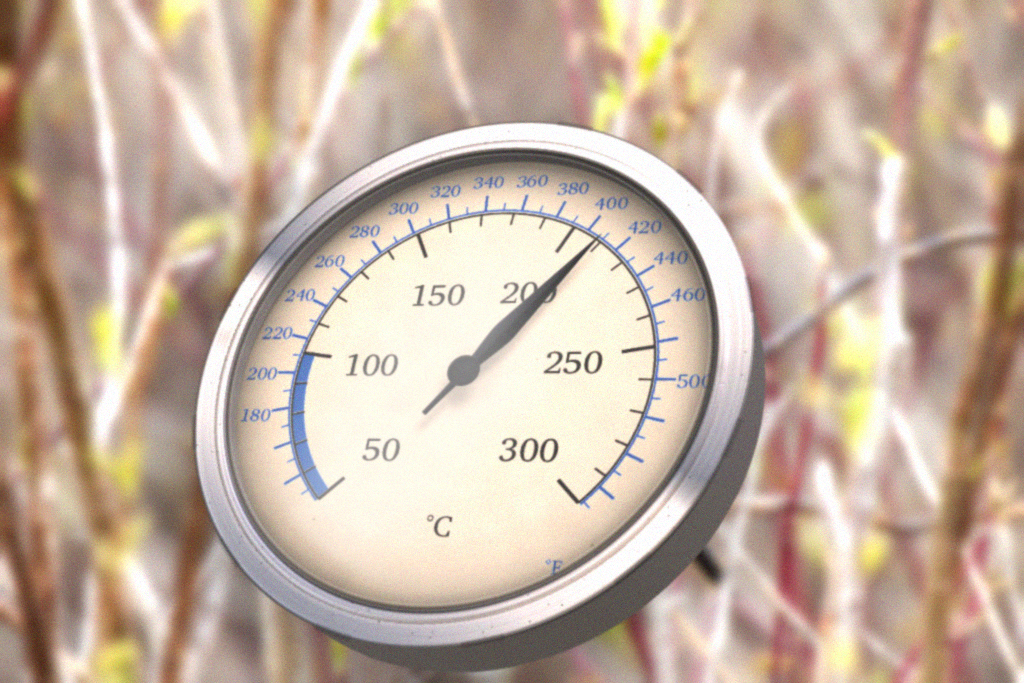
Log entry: °C 210
